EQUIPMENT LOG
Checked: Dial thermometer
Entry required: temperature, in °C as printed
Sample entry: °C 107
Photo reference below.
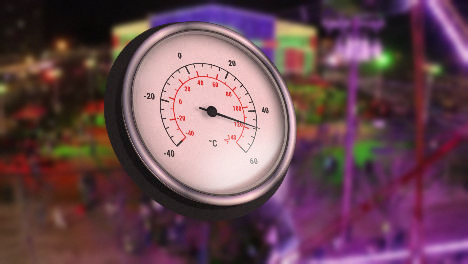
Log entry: °C 48
